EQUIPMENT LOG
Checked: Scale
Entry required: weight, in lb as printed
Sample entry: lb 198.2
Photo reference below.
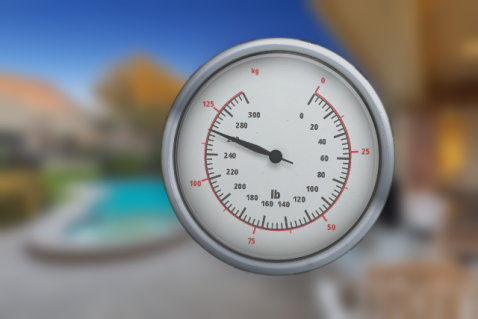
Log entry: lb 260
